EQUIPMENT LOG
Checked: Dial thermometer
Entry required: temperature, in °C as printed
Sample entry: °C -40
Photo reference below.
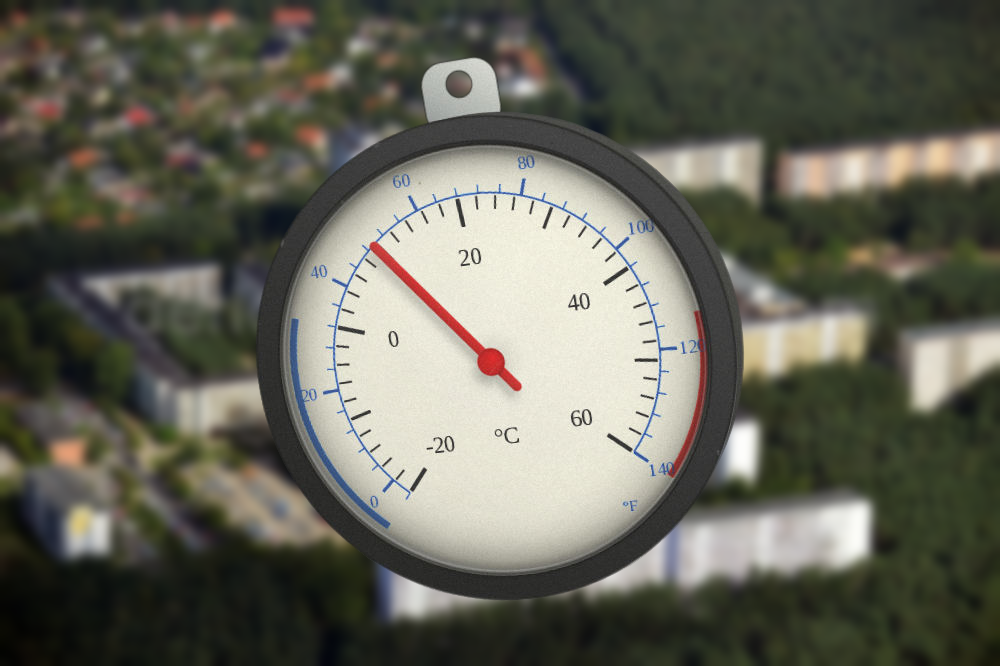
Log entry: °C 10
